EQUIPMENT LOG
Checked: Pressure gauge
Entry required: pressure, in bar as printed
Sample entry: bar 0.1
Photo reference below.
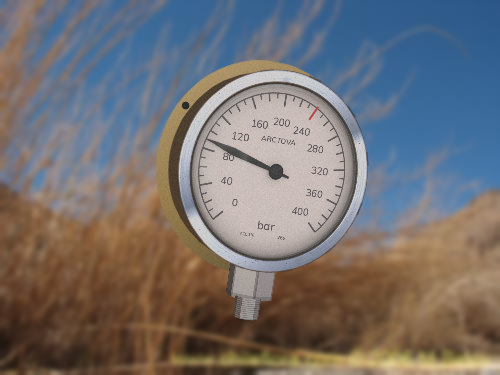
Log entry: bar 90
